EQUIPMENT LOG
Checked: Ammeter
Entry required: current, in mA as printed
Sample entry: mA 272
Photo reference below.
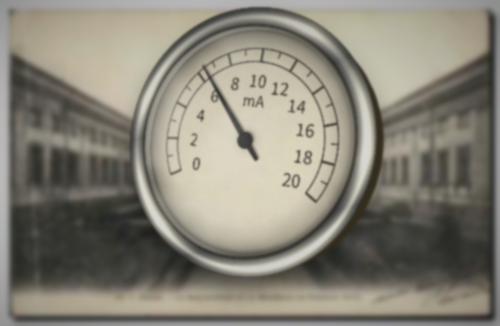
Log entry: mA 6.5
